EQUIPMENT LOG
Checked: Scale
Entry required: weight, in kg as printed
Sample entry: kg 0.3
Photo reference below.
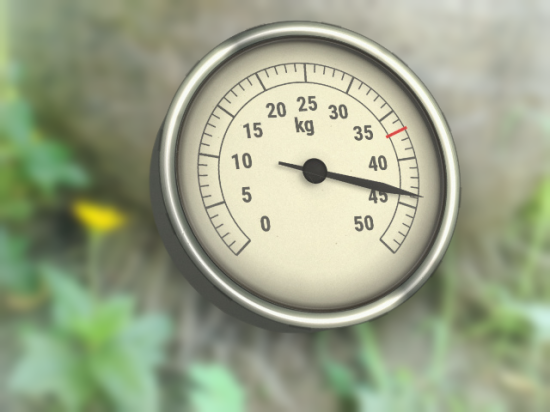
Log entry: kg 44
